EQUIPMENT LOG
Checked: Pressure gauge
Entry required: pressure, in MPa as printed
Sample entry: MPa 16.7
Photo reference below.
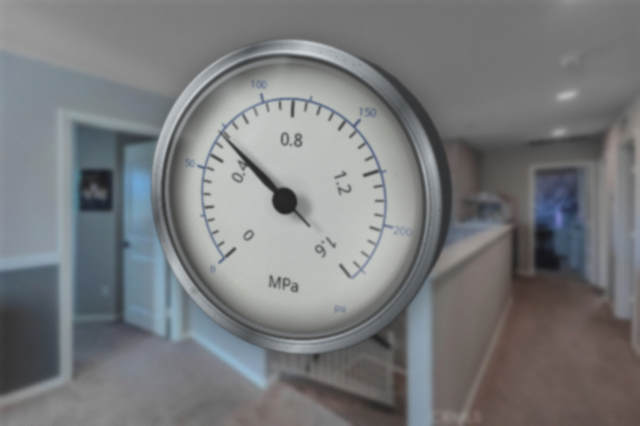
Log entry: MPa 0.5
